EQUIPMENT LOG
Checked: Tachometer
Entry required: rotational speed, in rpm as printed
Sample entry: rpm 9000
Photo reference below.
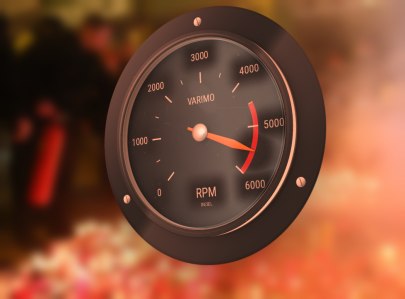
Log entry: rpm 5500
